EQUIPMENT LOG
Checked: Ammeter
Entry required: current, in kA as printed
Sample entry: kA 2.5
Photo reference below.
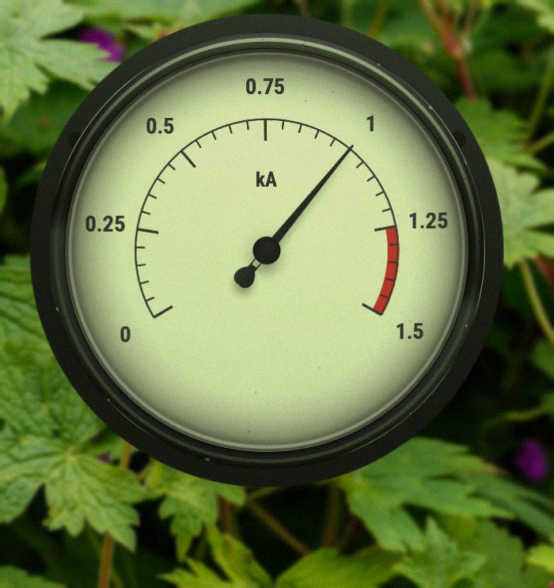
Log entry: kA 1
